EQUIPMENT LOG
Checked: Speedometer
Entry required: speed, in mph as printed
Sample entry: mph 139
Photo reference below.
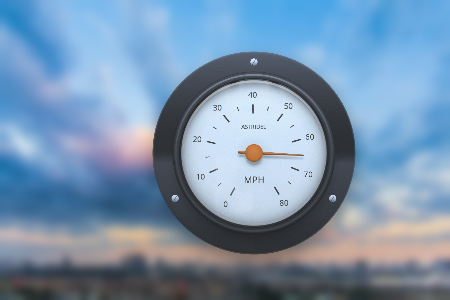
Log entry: mph 65
